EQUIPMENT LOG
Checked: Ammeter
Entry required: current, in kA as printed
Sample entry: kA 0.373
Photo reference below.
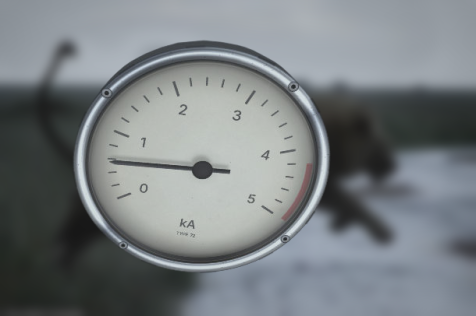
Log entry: kA 0.6
